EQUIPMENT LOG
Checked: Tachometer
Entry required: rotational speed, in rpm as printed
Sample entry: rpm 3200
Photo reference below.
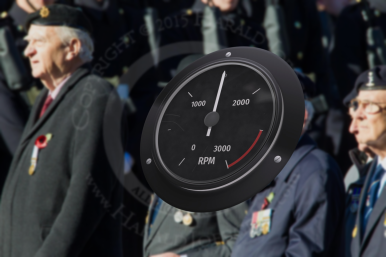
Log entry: rpm 1500
